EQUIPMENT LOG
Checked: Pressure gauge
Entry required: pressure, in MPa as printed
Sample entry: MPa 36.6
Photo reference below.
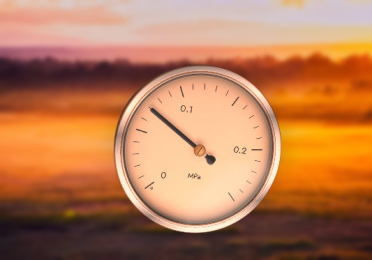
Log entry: MPa 0.07
